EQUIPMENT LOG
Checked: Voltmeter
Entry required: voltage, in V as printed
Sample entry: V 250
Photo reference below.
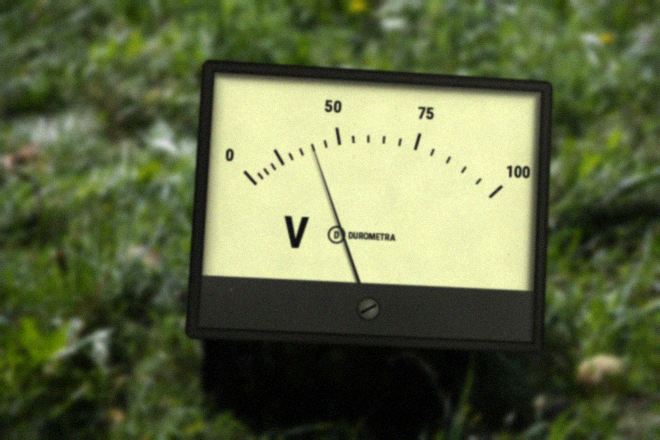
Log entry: V 40
